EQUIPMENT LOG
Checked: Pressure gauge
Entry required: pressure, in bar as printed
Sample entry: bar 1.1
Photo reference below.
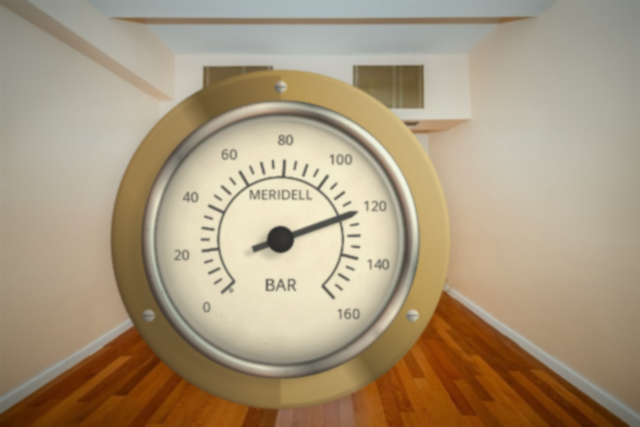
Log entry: bar 120
